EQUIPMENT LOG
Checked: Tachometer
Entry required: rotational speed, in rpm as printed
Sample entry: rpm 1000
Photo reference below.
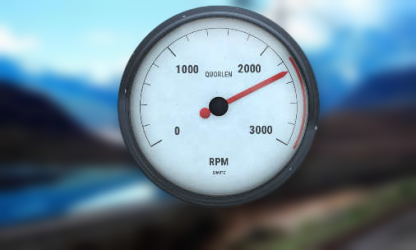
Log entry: rpm 2300
